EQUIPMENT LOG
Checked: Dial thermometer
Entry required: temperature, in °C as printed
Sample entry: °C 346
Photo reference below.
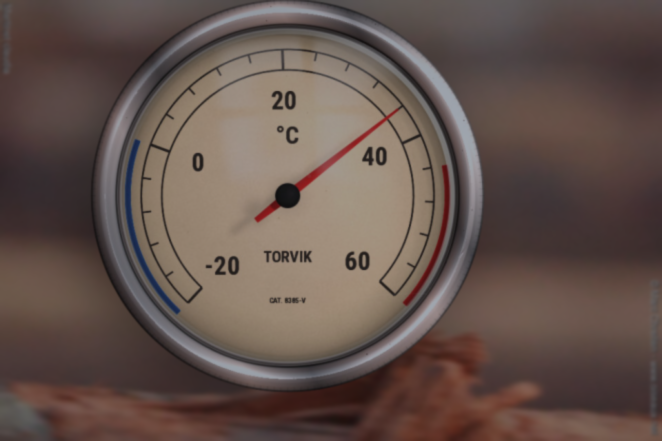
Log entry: °C 36
